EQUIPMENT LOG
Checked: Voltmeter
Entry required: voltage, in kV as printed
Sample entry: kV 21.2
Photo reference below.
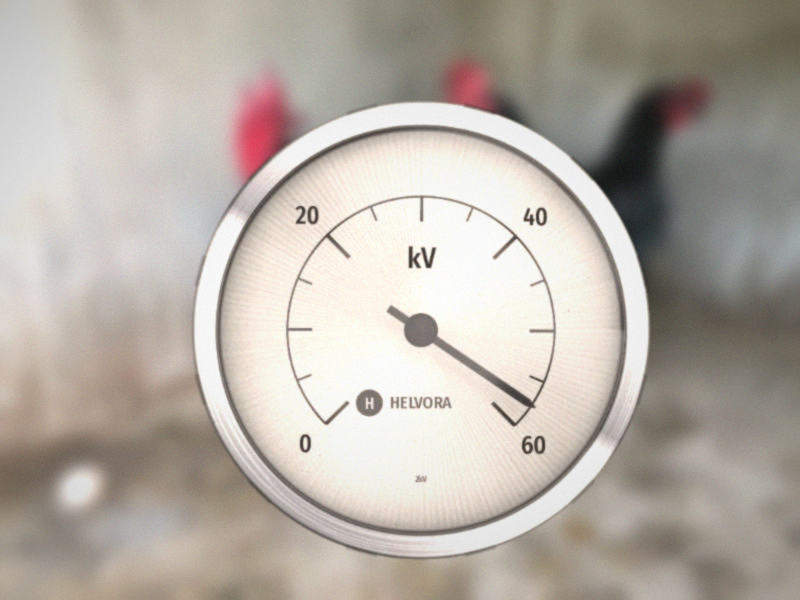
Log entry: kV 57.5
